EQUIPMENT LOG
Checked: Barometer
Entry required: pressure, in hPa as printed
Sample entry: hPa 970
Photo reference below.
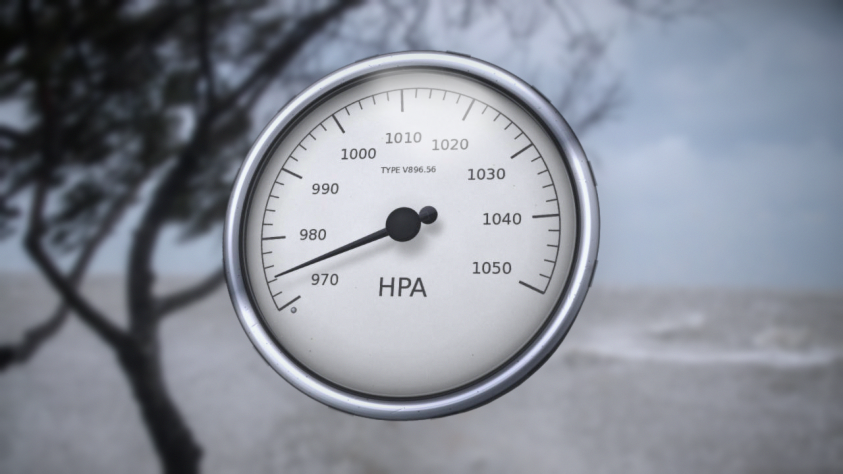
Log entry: hPa 974
